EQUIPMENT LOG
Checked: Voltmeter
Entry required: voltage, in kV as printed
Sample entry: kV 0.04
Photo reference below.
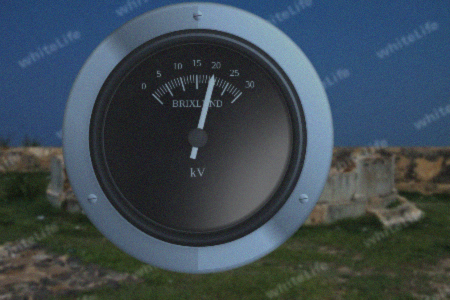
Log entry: kV 20
